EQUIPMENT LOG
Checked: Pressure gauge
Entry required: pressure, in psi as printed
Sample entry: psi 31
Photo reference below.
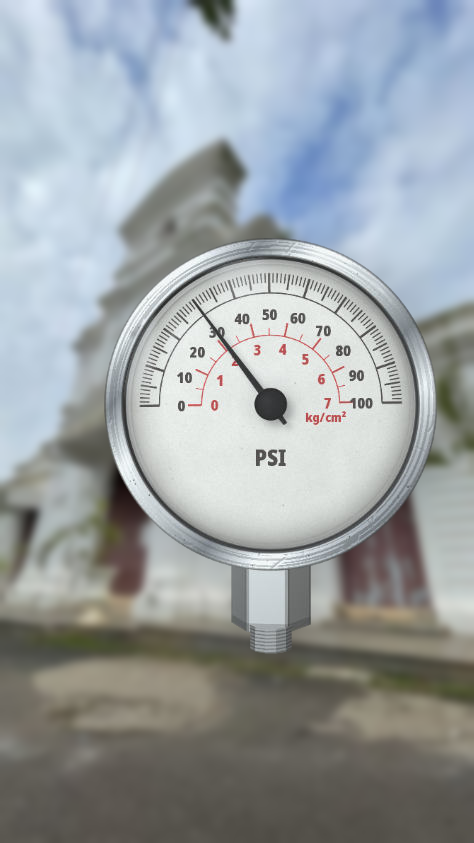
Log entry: psi 30
